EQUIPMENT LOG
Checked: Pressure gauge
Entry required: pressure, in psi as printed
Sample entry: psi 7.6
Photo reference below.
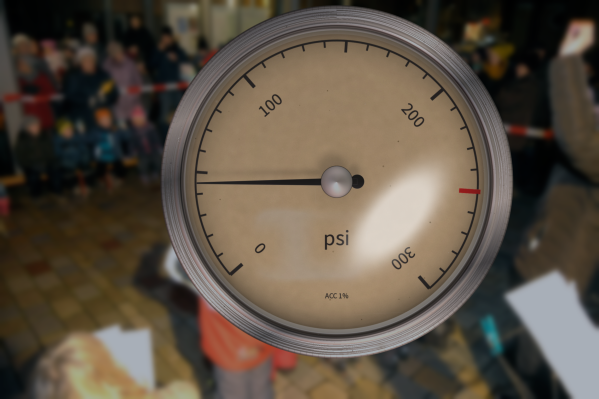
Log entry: psi 45
